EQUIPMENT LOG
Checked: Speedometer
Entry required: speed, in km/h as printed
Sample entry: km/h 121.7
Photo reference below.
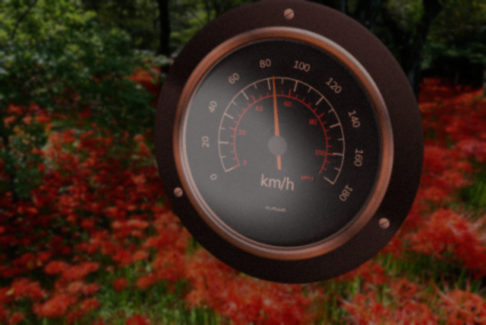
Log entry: km/h 85
